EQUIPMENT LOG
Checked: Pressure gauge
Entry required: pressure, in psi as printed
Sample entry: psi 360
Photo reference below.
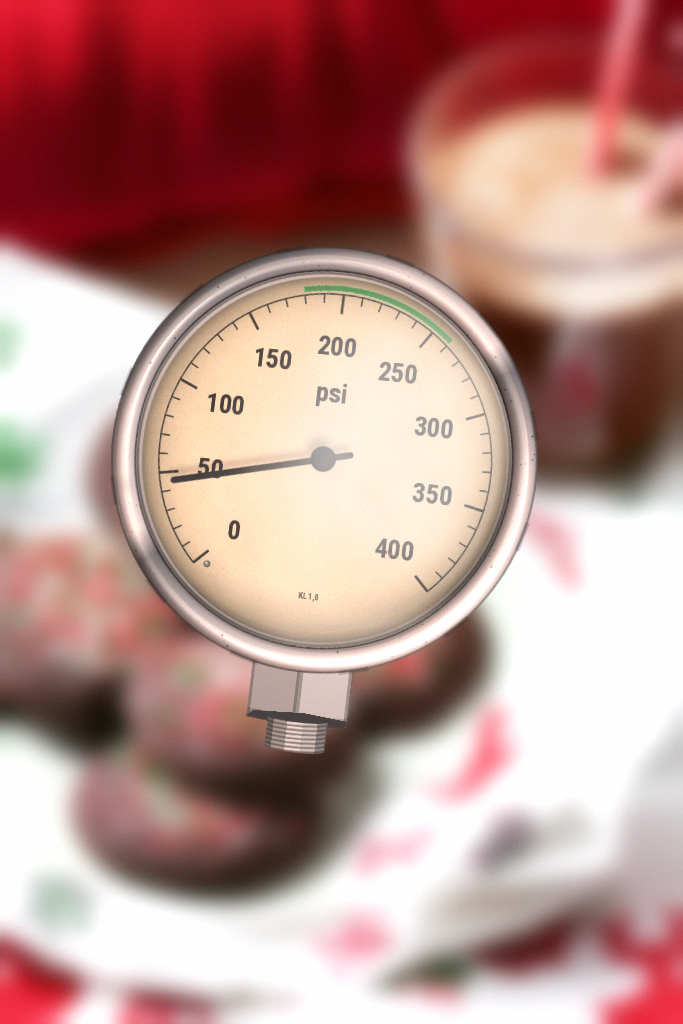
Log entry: psi 45
